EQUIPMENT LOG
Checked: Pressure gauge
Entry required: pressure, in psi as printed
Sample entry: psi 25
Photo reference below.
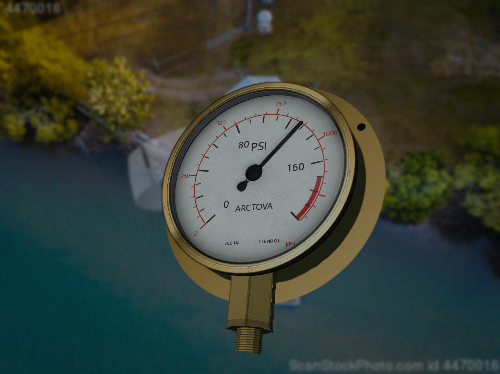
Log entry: psi 130
